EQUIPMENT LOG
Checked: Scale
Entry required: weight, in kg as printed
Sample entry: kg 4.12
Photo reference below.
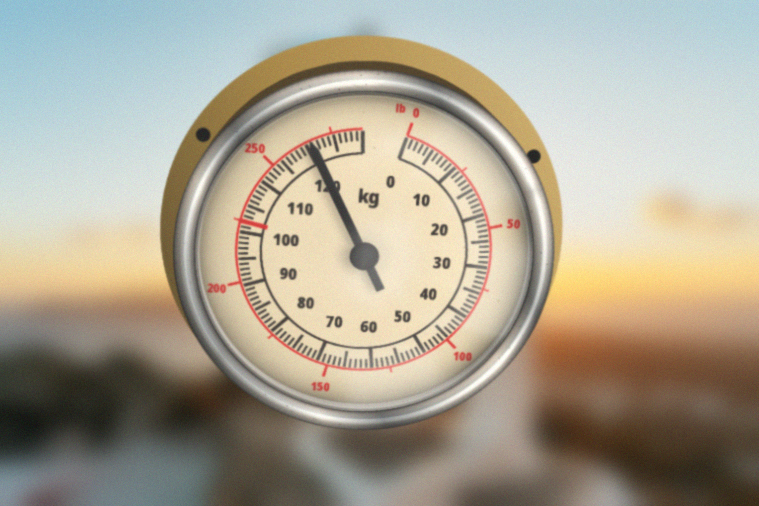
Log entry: kg 121
